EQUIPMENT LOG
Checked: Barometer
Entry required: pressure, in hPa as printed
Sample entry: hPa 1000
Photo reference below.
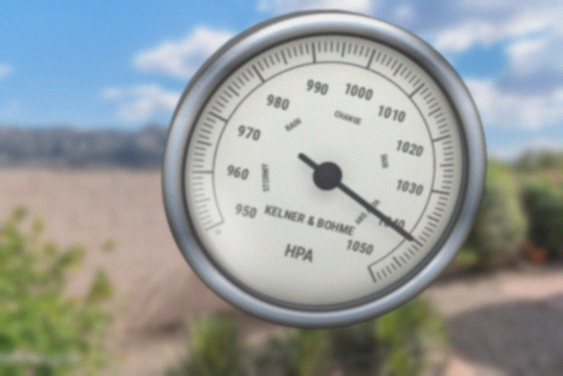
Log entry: hPa 1040
